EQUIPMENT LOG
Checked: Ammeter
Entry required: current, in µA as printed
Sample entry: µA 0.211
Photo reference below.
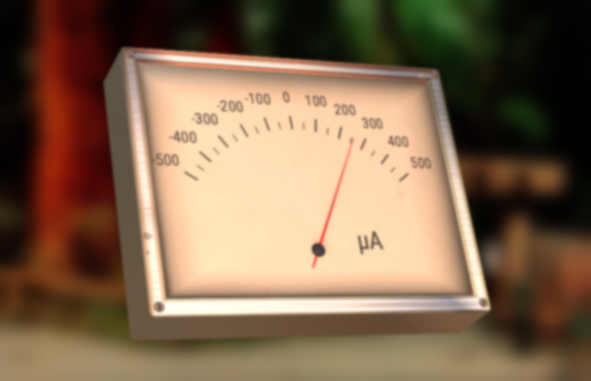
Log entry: µA 250
